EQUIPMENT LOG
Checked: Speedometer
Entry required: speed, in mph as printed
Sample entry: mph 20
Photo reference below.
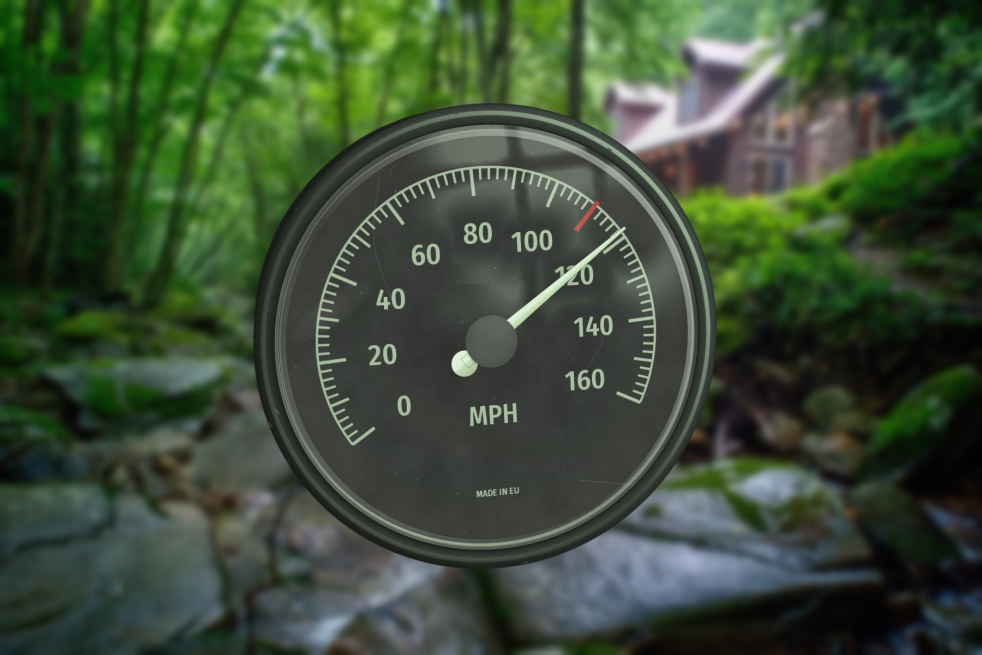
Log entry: mph 118
